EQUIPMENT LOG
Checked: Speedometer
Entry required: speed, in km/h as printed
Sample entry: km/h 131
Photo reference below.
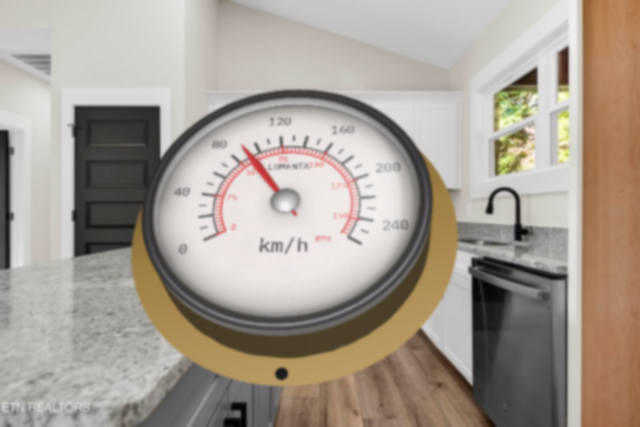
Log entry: km/h 90
